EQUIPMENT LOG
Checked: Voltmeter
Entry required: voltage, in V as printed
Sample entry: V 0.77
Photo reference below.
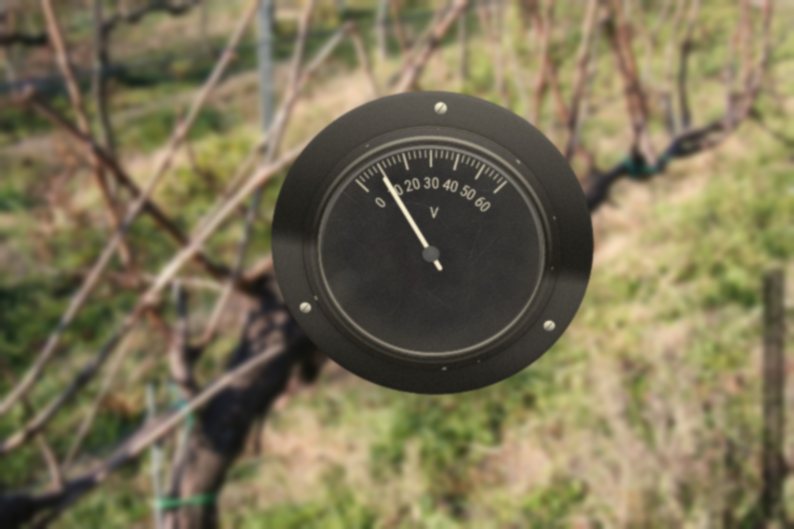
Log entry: V 10
